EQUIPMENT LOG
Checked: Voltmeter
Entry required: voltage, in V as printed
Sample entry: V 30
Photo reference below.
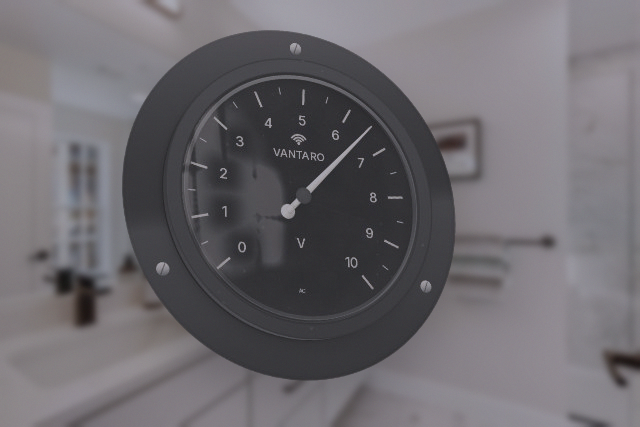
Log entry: V 6.5
